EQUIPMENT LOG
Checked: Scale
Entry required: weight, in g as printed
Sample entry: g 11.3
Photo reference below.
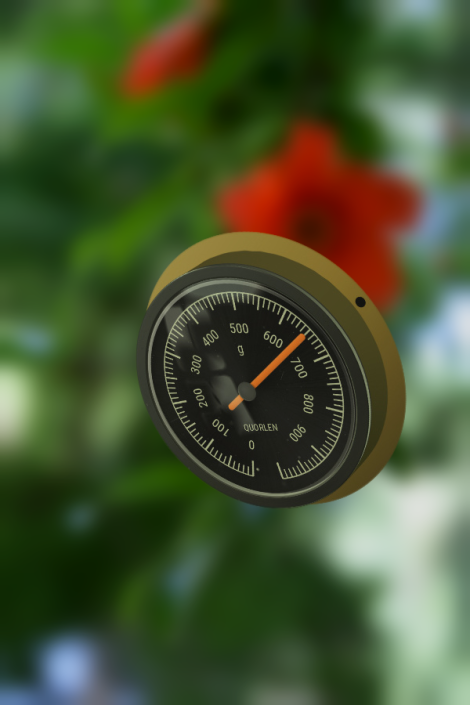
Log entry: g 650
